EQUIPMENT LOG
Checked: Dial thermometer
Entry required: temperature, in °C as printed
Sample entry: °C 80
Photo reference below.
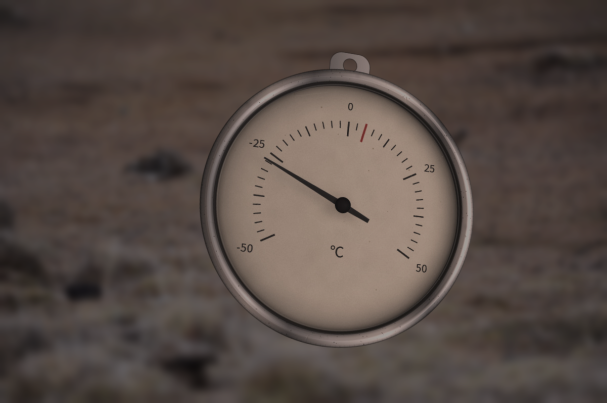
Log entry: °C -27.5
